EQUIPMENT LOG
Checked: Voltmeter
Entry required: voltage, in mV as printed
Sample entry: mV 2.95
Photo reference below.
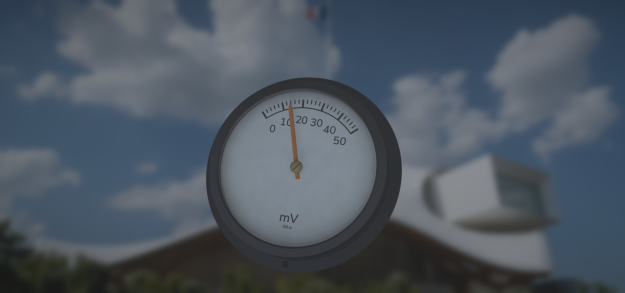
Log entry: mV 14
